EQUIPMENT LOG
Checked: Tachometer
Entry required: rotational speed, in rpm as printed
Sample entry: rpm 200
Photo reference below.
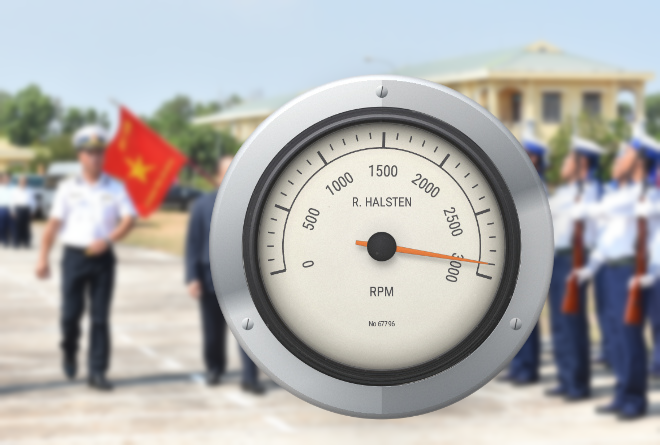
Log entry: rpm 2900
